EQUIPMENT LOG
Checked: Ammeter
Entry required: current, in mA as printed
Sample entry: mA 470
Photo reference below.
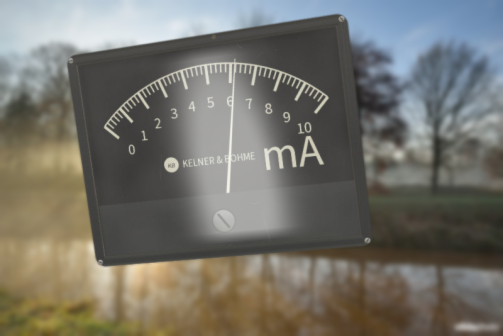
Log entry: mA 6.2
